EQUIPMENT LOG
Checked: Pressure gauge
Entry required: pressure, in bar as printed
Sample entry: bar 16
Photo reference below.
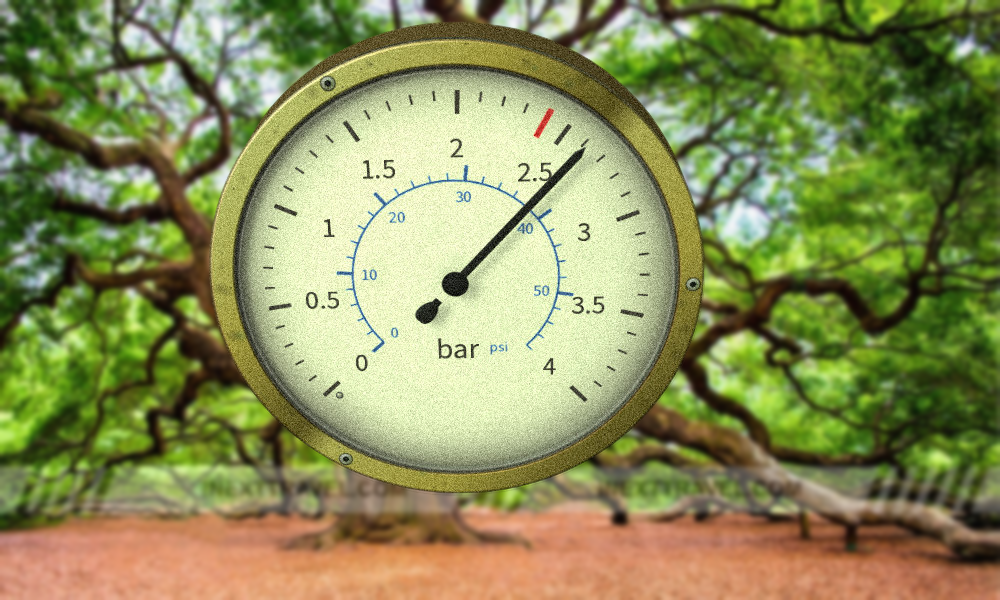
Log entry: bar 2.6
